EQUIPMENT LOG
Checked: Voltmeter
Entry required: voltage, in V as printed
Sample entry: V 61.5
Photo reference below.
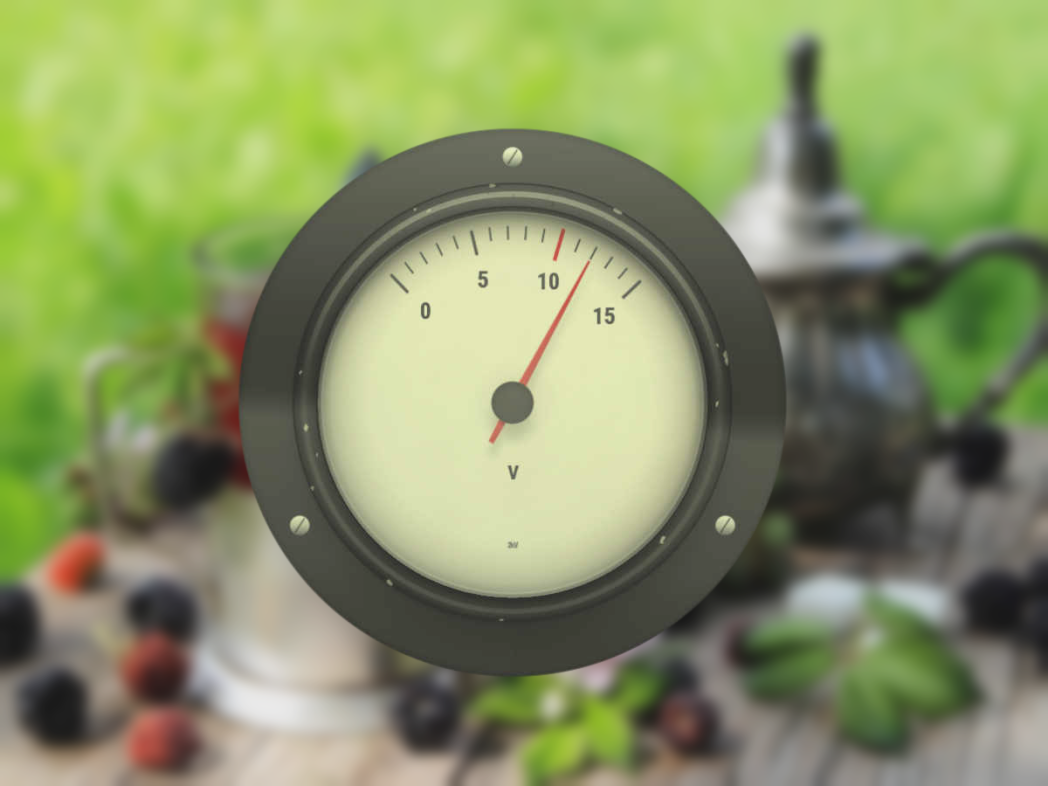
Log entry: V 12
